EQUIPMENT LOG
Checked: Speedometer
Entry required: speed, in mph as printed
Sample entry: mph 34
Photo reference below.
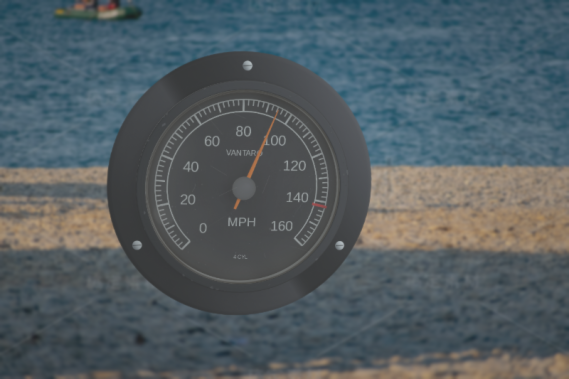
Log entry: mph 94
